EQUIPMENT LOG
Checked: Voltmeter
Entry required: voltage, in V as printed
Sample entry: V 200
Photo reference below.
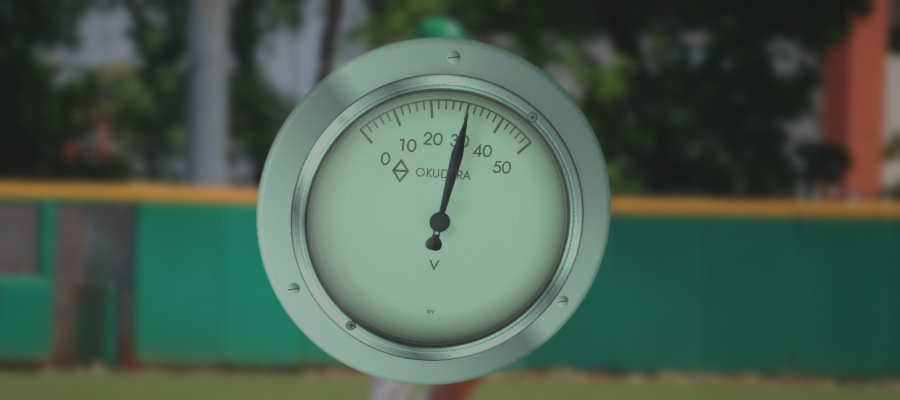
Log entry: V 30
